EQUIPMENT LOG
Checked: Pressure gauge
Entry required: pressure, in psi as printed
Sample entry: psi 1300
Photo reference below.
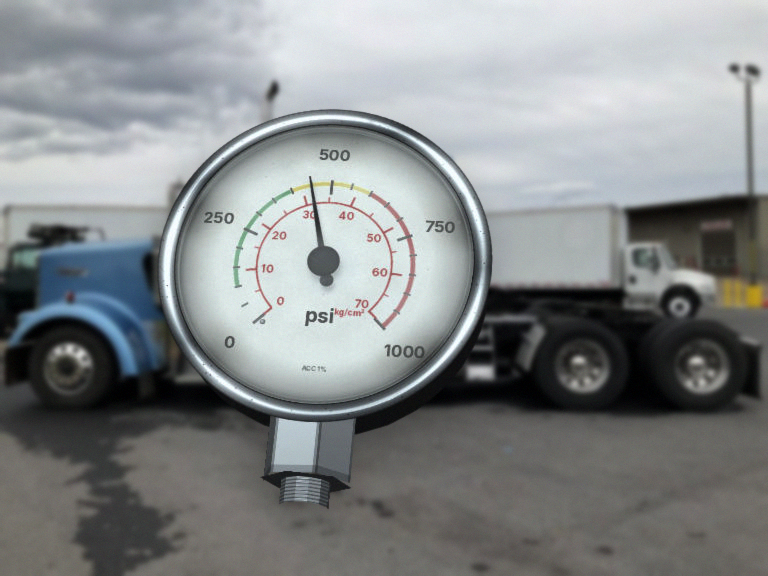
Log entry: psi 450
